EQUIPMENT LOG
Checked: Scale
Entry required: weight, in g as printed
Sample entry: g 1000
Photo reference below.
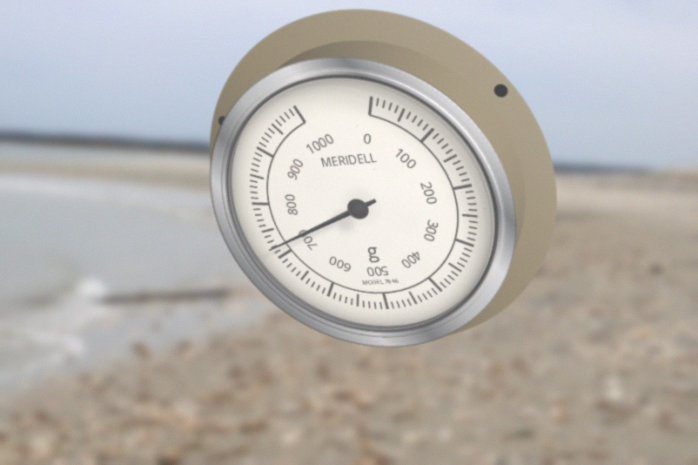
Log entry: g 720
